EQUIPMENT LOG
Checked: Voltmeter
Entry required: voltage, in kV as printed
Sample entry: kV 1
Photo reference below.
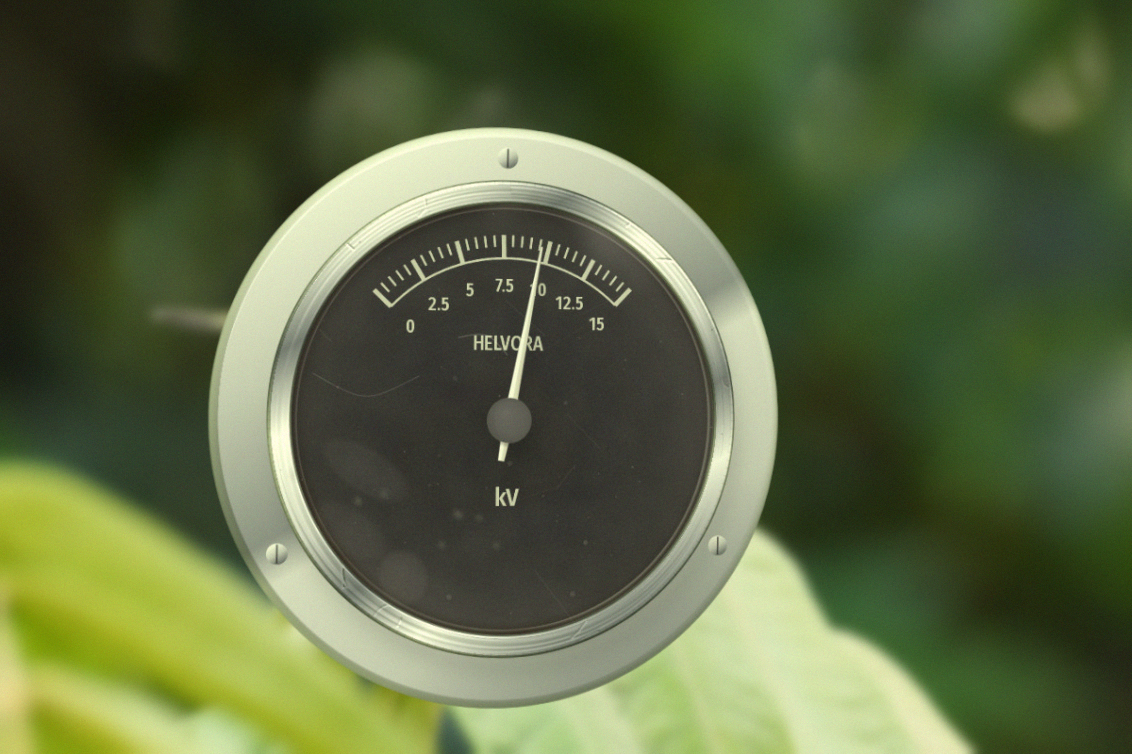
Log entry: kV 9.5
